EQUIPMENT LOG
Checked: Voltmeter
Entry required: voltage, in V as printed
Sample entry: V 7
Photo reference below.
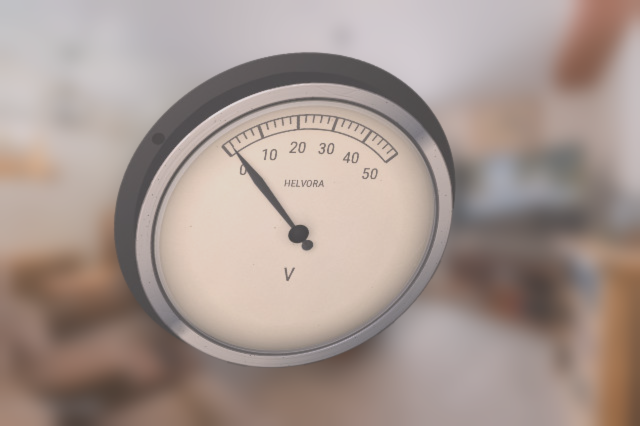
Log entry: V 2
